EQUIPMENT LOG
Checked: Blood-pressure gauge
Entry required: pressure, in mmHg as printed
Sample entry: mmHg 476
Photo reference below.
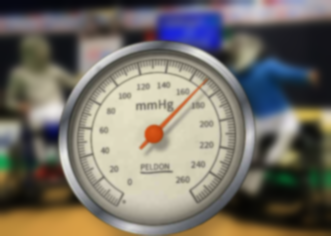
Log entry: mmHg 170
